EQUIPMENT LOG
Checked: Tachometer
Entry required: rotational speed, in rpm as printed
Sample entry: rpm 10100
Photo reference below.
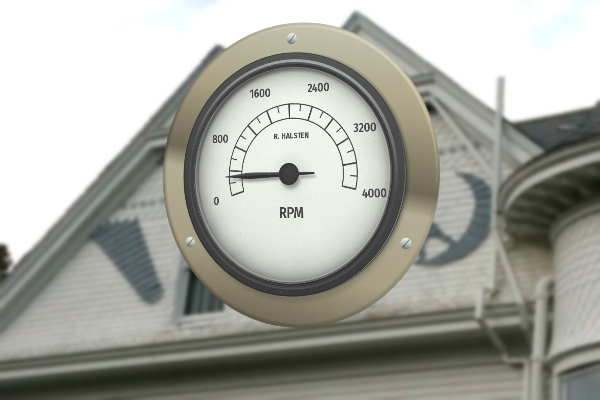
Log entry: rpm 300
